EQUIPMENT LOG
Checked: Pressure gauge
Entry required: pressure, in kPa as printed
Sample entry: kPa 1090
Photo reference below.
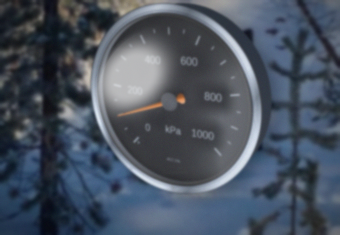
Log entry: kPa 100
